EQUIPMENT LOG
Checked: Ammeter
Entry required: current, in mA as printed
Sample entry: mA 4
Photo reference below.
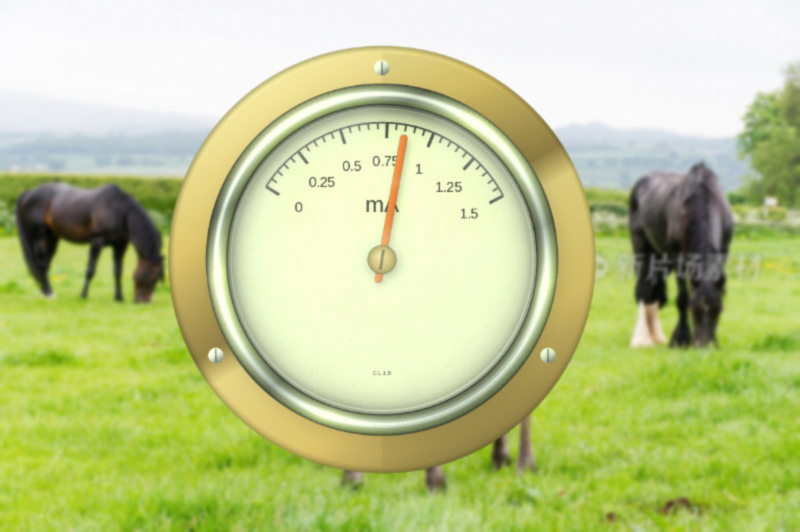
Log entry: mA 0.85
